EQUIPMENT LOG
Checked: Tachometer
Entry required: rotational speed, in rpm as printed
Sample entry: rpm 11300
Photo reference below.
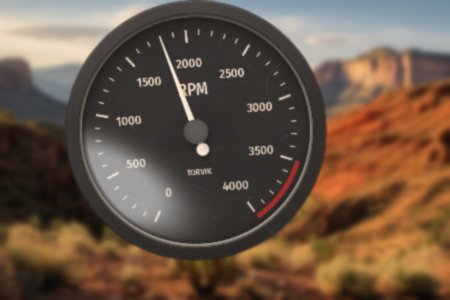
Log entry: rpm 1800
